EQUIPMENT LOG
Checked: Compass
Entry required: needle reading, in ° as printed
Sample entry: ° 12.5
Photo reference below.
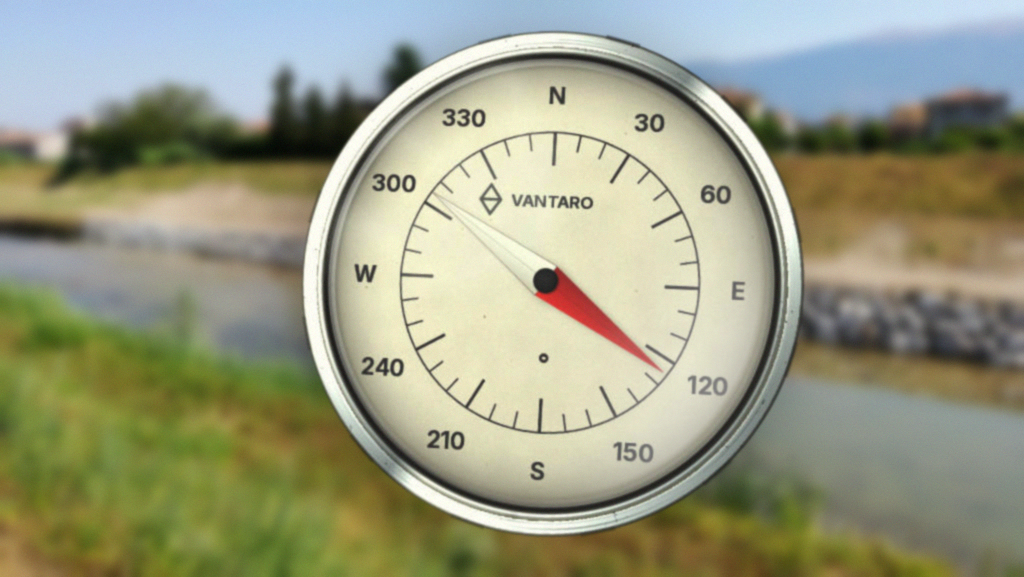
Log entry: ° 125
